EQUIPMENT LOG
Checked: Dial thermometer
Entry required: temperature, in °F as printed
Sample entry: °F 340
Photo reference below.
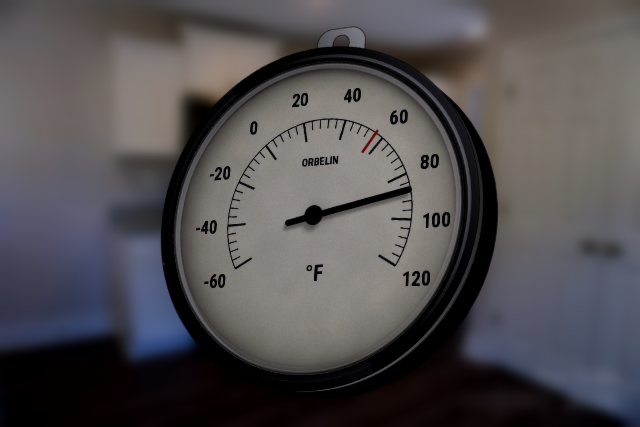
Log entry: °F 88
